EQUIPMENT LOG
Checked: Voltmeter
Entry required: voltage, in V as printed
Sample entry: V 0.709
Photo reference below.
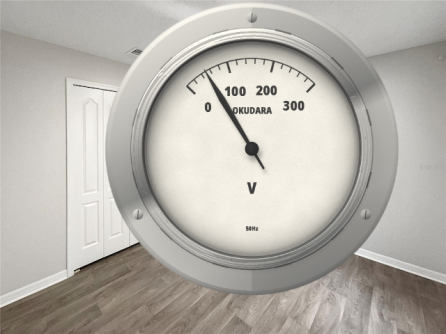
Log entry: V 50
